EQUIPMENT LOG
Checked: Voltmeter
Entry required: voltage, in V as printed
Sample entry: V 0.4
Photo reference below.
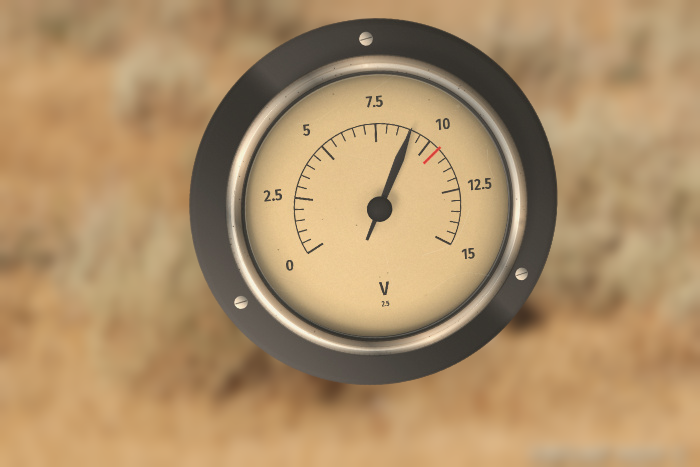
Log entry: V 9
